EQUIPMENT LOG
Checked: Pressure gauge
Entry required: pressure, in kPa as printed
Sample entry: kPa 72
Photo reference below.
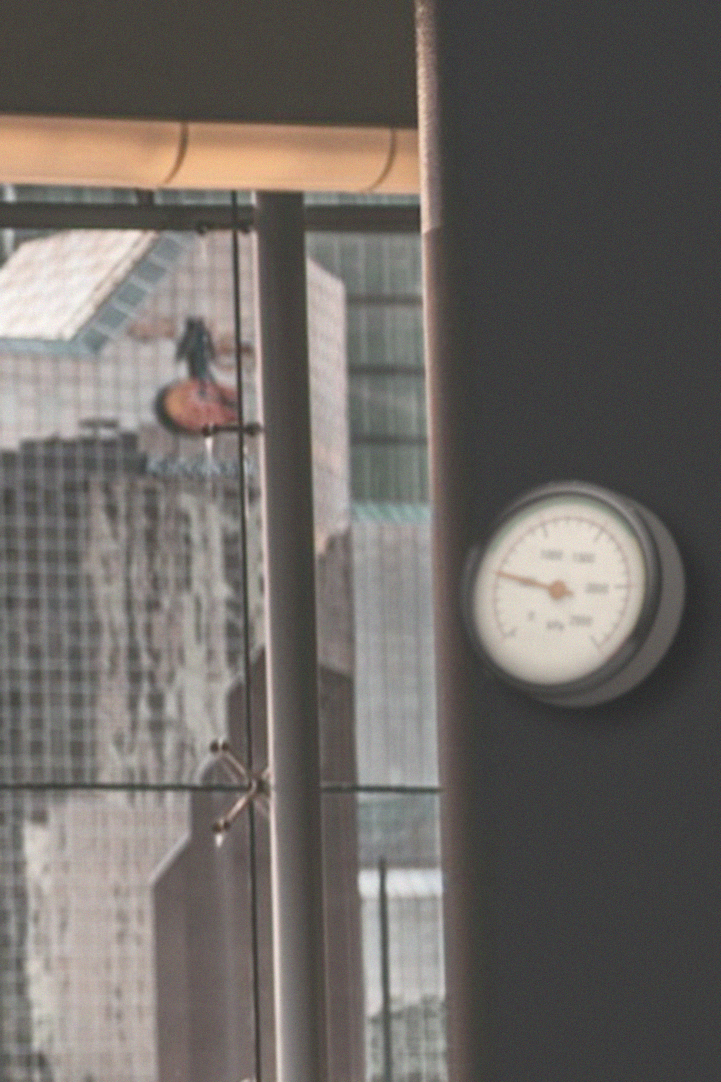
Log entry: kPa 500
